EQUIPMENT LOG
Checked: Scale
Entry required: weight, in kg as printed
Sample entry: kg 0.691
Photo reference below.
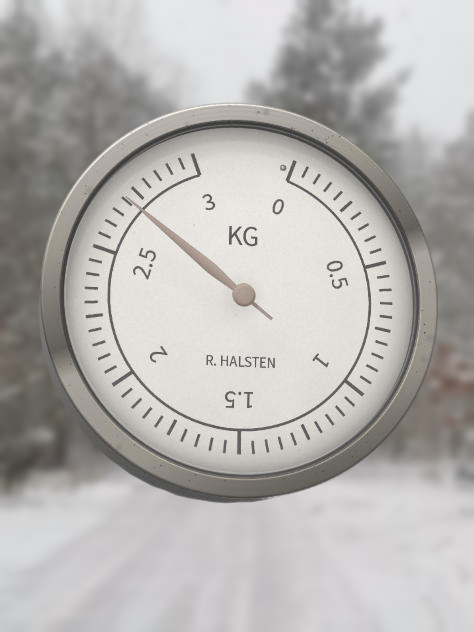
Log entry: kg 2.7
